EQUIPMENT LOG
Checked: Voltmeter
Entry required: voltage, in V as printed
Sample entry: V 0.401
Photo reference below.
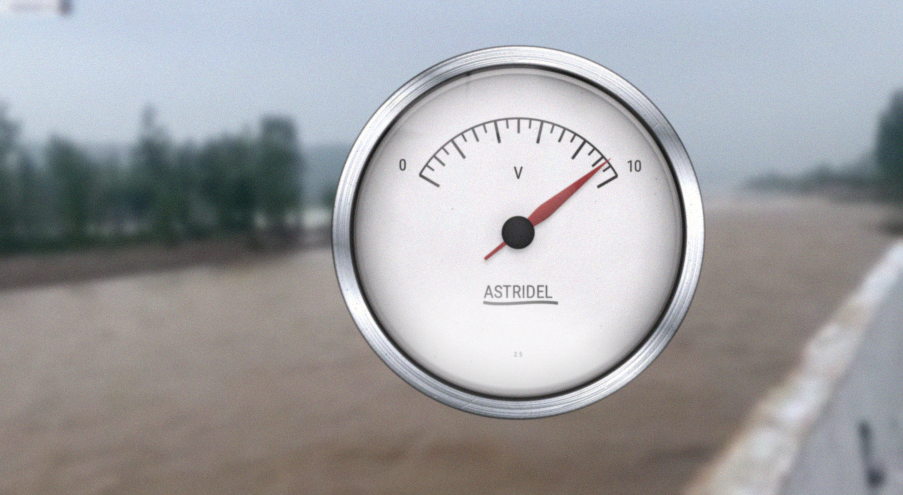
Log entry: V 9.25
